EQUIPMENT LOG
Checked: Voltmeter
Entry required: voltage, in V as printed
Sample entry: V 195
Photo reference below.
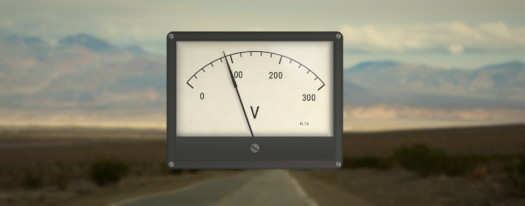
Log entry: V 90
